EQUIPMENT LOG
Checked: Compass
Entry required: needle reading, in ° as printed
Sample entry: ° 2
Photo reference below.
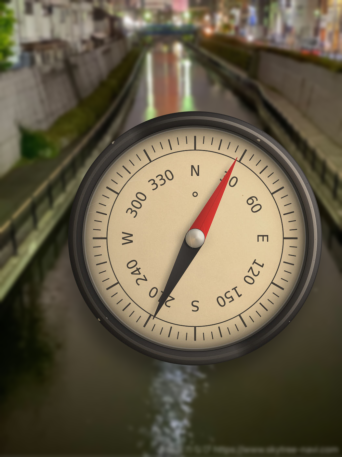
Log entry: ° 27.5
